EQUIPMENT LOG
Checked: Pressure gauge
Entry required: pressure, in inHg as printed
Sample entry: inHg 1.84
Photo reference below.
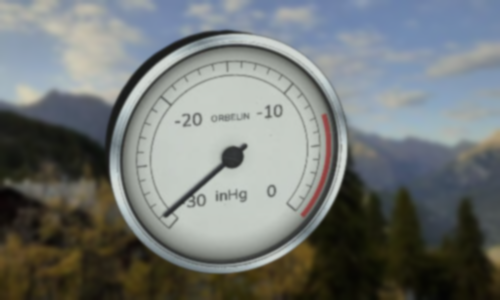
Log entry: inHg -29
